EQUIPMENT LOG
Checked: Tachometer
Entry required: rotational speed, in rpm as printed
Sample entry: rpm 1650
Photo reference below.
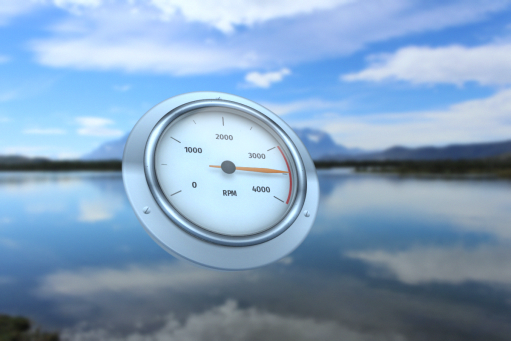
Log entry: rpm 3500
